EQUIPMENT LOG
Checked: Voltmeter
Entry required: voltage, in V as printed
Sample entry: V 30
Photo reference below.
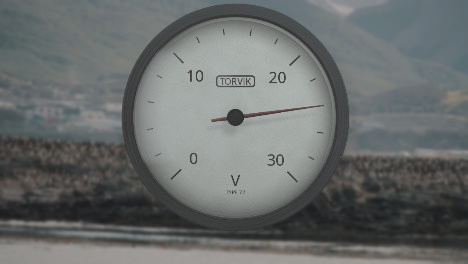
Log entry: V 24
